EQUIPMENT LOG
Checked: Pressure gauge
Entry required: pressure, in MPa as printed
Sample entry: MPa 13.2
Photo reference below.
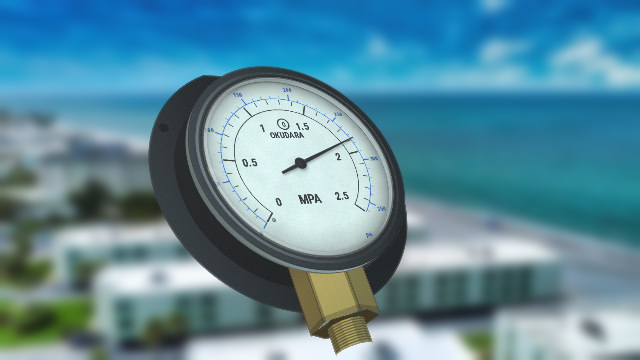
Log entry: MPa 1.9
